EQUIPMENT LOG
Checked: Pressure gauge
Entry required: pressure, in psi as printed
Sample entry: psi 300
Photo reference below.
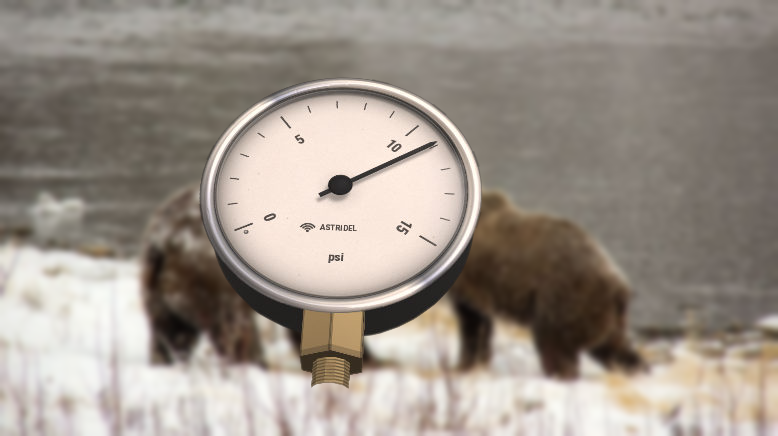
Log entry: psi 11
